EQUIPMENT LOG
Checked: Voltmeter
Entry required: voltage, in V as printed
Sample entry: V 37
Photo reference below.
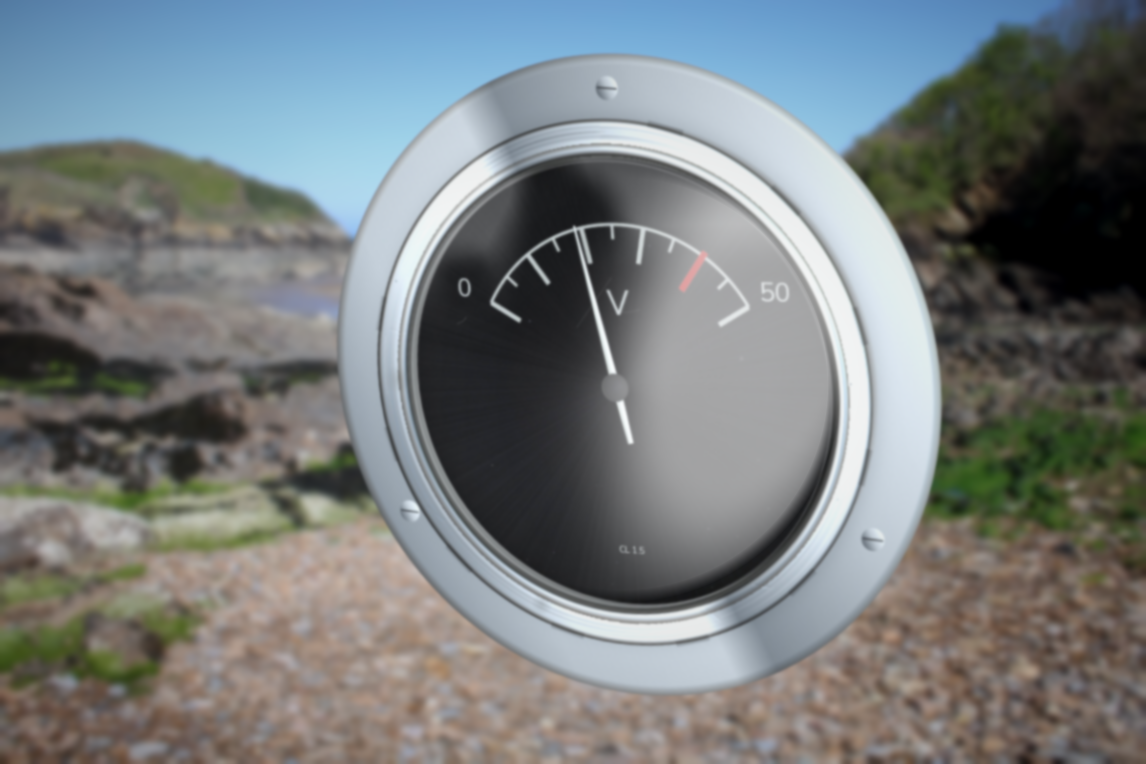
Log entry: V 20
